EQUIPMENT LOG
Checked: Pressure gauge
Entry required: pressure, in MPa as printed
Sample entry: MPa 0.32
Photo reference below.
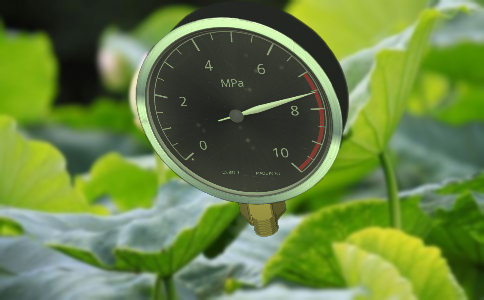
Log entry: MPa 7.5
